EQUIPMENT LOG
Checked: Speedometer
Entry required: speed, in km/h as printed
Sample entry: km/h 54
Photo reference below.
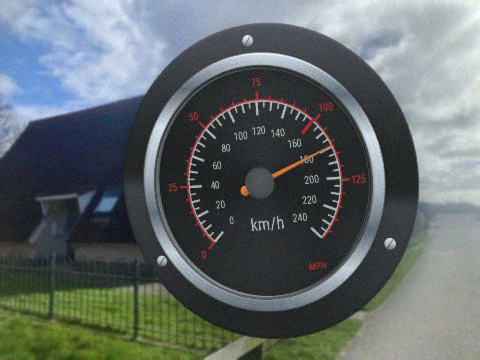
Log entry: km/h 180
